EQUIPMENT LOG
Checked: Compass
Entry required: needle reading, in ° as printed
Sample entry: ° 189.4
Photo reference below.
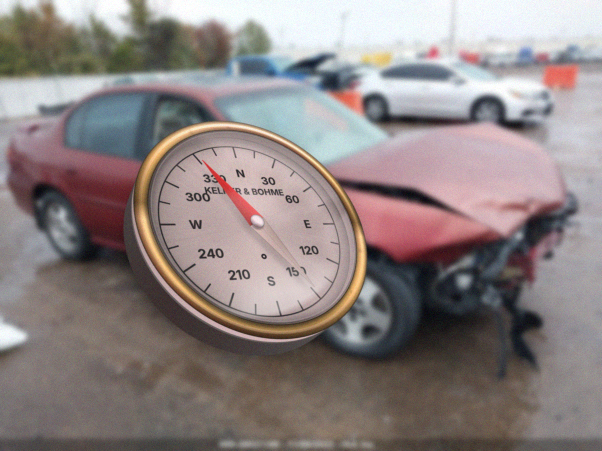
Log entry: ° 330
